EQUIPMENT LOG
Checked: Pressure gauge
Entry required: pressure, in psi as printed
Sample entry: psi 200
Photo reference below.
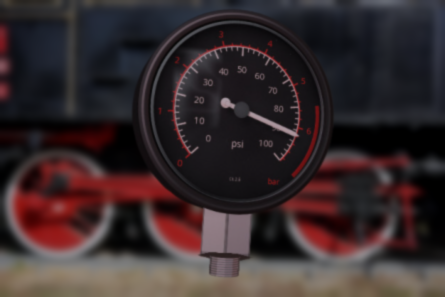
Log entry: psi 90
